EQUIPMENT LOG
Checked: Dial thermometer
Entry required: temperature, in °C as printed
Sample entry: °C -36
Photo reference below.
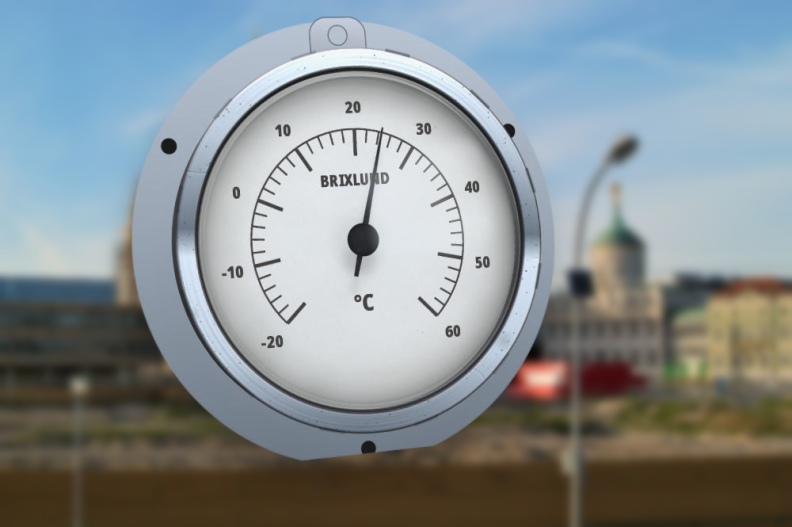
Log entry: °C 24
